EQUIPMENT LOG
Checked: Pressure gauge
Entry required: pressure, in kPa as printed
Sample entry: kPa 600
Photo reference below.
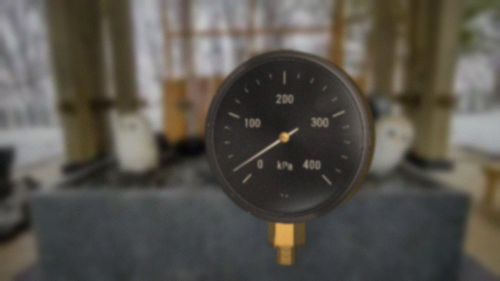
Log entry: kPa 20
